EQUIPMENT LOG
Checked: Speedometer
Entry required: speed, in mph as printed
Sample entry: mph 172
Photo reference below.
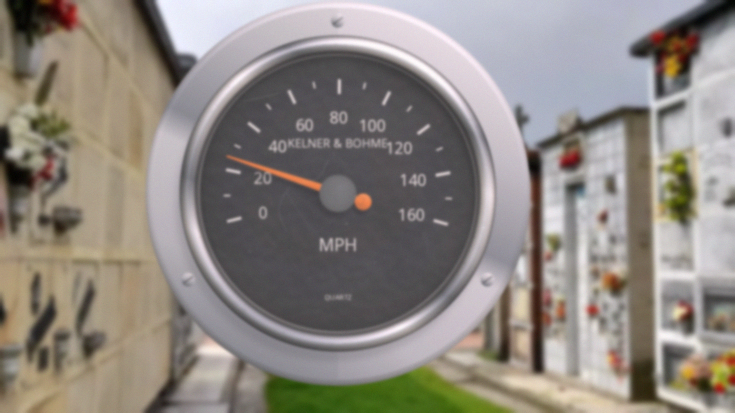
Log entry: mph 25
